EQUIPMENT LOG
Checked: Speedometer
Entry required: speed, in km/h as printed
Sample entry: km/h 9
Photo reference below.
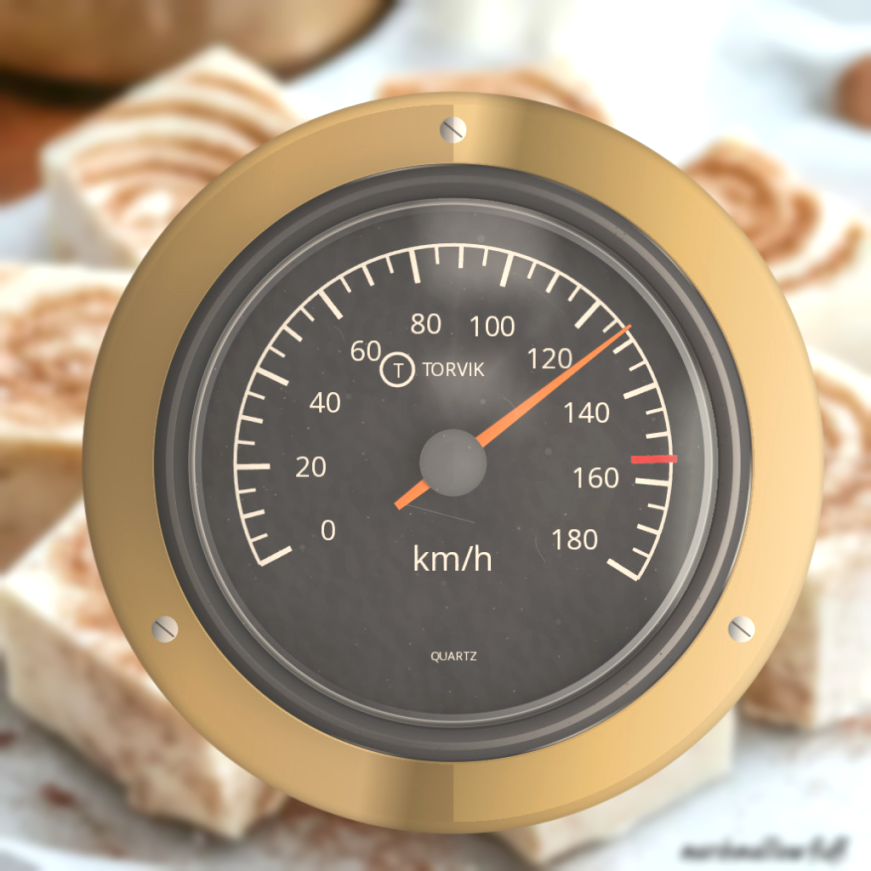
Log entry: km/h 127.5
